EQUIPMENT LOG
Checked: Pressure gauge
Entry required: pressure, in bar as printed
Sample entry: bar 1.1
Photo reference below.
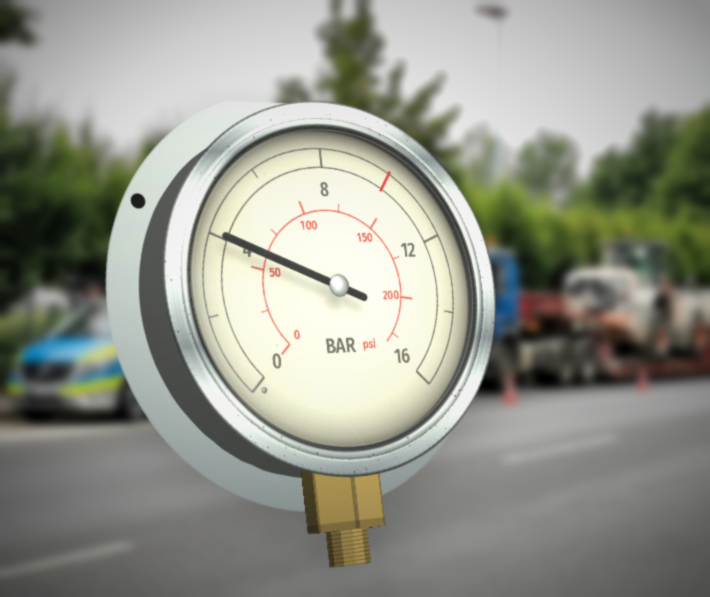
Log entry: bar 4
